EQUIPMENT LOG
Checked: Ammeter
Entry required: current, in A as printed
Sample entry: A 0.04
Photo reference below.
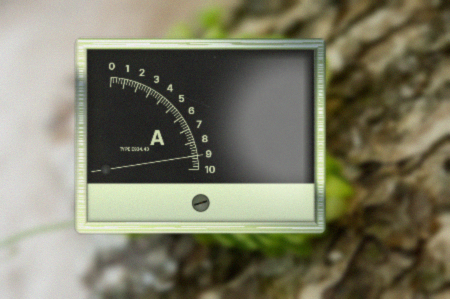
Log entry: A 9
